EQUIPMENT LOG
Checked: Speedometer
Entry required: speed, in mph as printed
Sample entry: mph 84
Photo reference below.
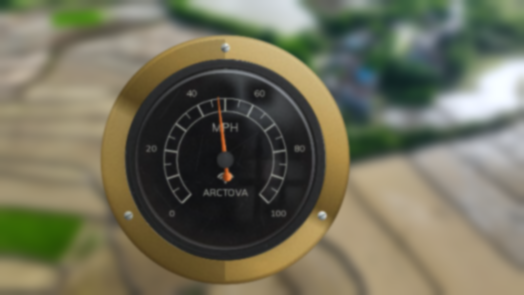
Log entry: mph 47.5
